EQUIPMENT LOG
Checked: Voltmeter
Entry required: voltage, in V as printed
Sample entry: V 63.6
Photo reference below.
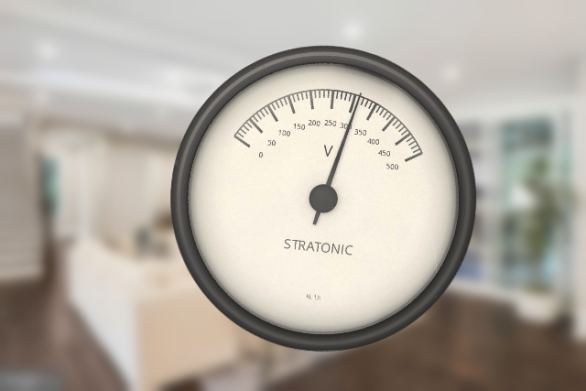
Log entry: V 310
